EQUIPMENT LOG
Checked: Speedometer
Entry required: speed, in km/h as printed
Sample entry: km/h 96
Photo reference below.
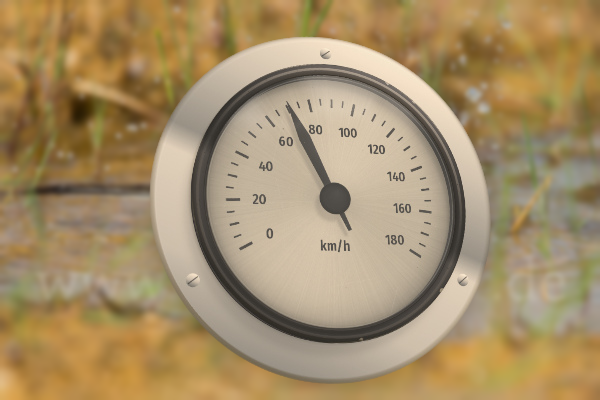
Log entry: km/h 70
